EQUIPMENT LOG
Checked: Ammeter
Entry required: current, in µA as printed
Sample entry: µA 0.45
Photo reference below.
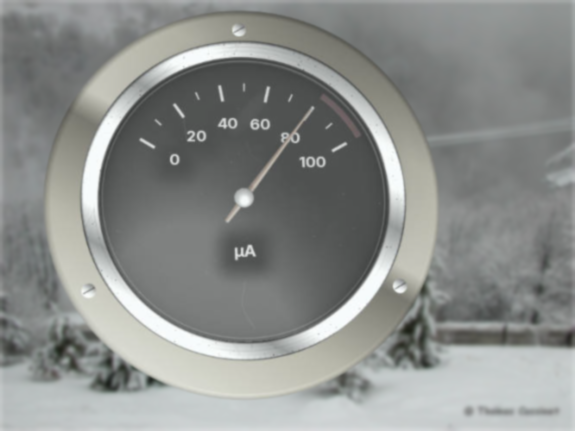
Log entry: µA 80
